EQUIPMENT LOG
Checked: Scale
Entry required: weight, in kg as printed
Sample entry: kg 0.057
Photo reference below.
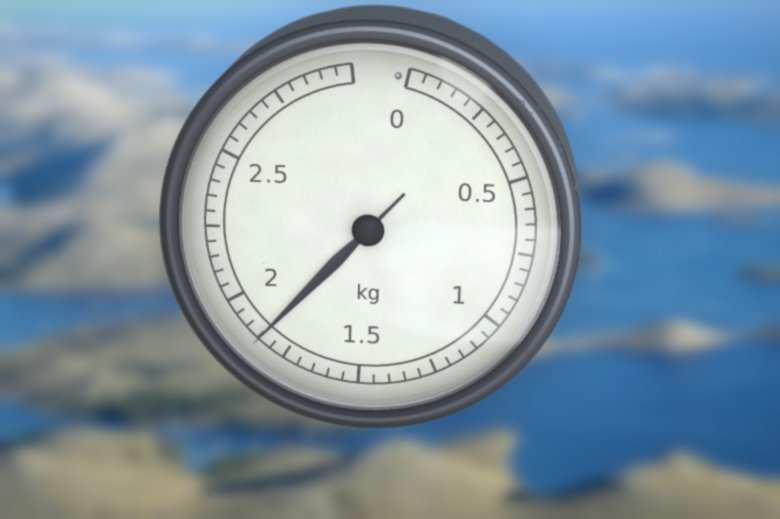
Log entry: kg 1.85
